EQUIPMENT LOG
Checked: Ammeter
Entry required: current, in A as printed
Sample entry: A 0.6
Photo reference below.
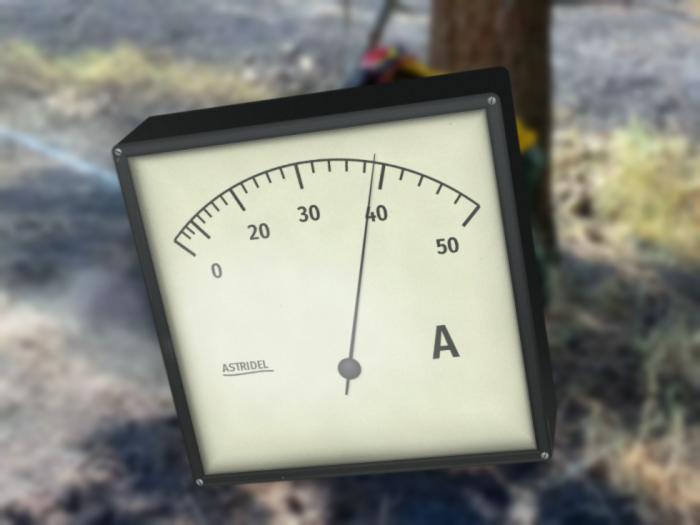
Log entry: A 39
